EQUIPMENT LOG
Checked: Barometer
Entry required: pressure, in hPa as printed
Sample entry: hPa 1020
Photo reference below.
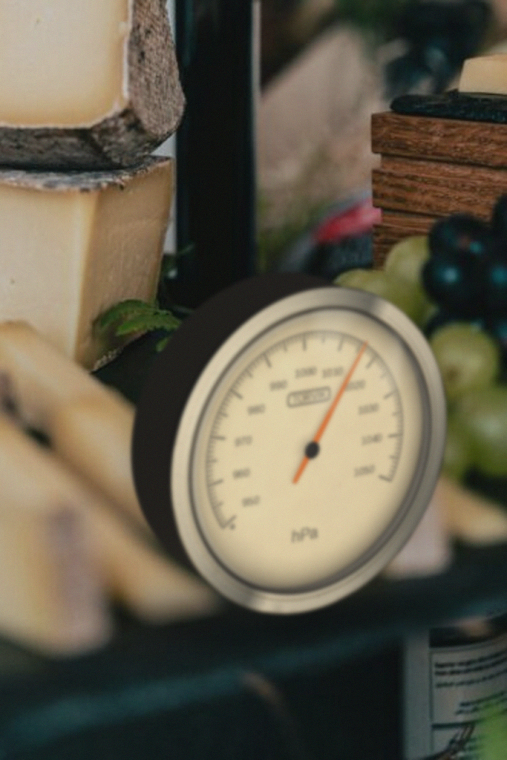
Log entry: hPa 1015
